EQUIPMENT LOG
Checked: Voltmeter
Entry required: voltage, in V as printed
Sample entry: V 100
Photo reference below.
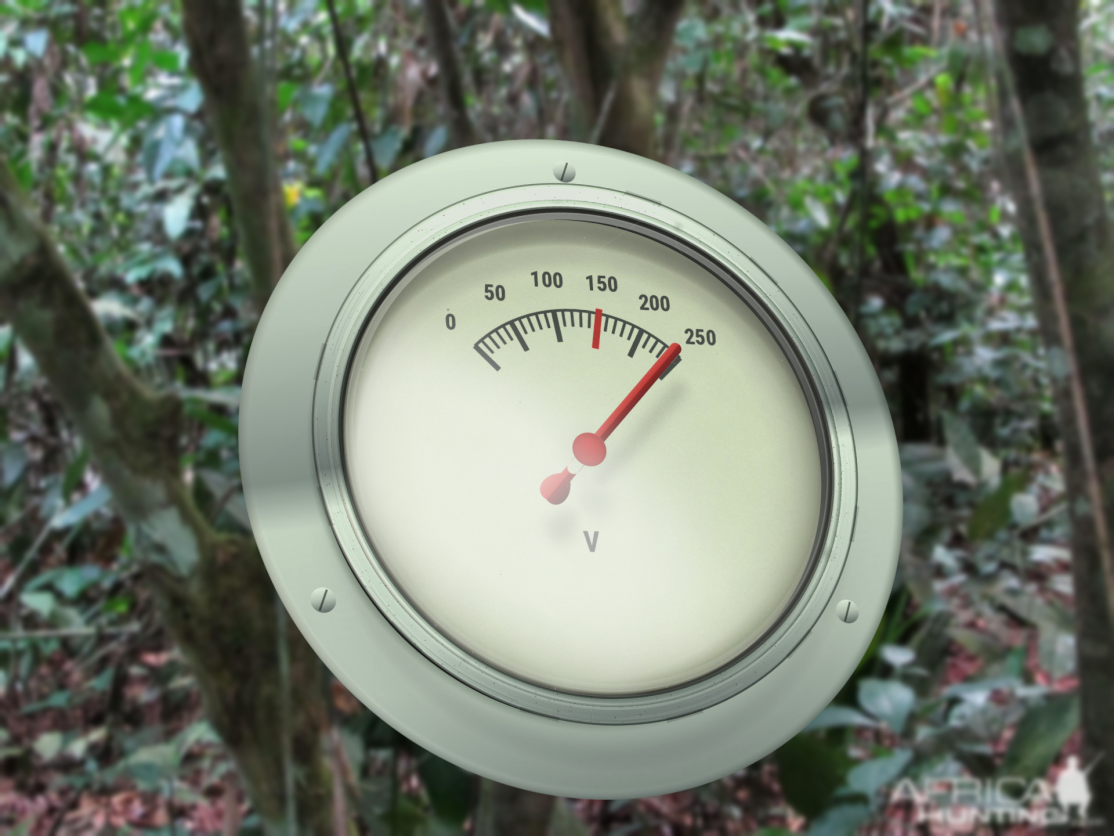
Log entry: V 240
